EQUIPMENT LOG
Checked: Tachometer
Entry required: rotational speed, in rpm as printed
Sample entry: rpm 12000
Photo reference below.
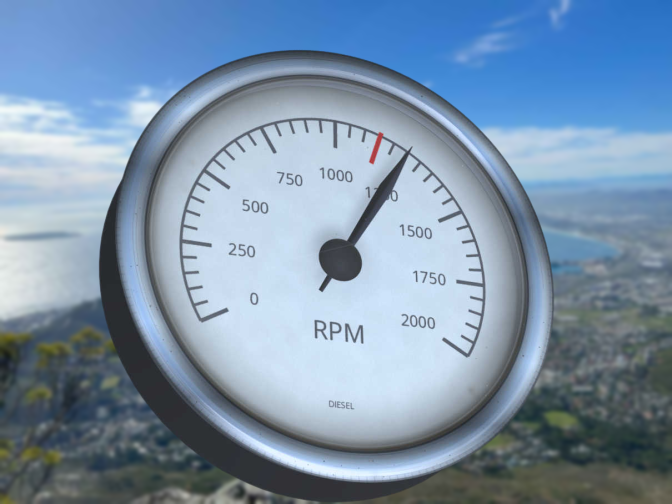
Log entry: rpm 1250
